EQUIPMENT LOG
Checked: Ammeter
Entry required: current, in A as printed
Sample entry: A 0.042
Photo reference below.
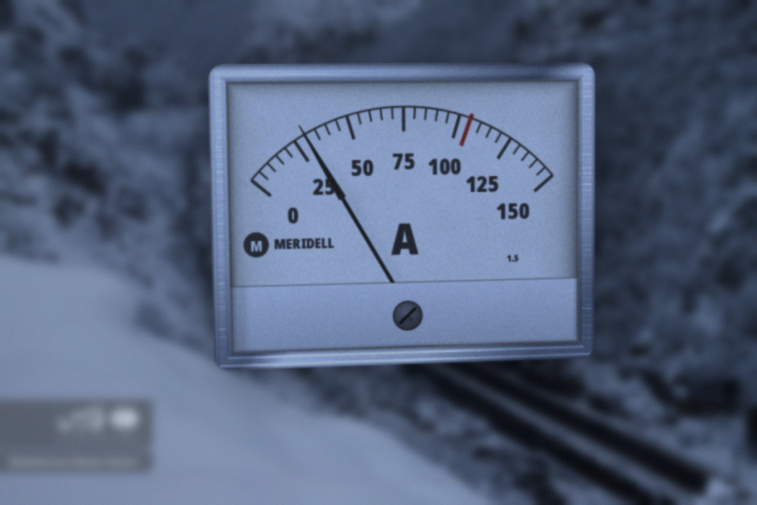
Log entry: A 30
